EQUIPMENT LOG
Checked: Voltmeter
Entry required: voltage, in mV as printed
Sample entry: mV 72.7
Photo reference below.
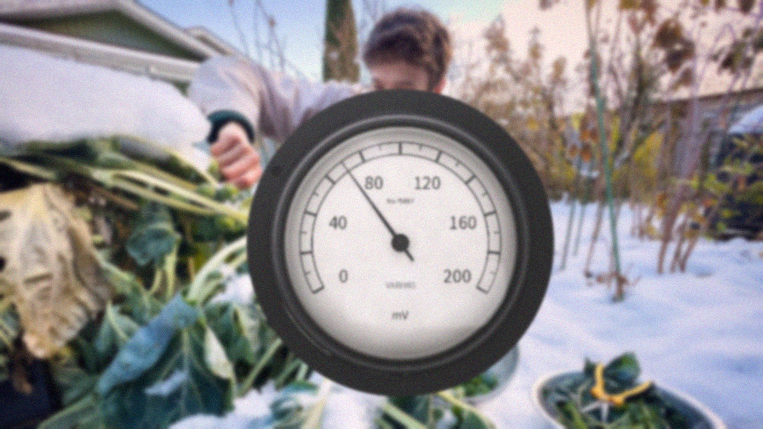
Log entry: mV 70
